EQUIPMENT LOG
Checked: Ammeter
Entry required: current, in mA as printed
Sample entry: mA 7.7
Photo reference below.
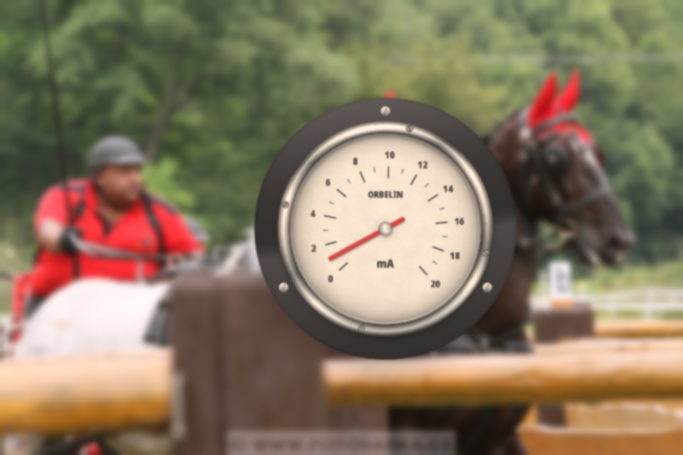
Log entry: mA 1
